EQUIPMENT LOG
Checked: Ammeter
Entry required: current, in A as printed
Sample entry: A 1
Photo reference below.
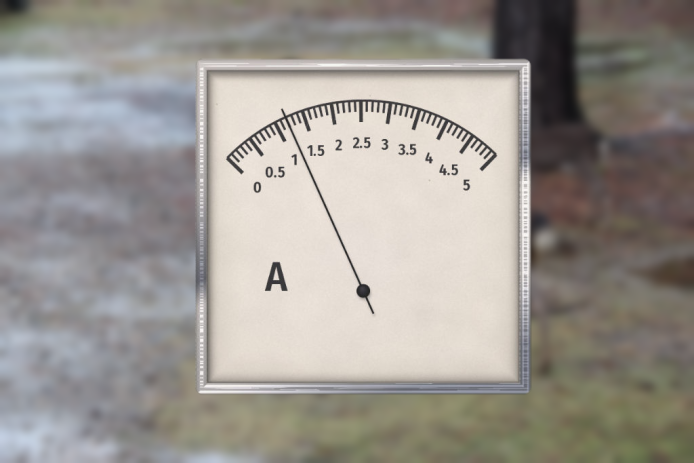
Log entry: A 1.2
